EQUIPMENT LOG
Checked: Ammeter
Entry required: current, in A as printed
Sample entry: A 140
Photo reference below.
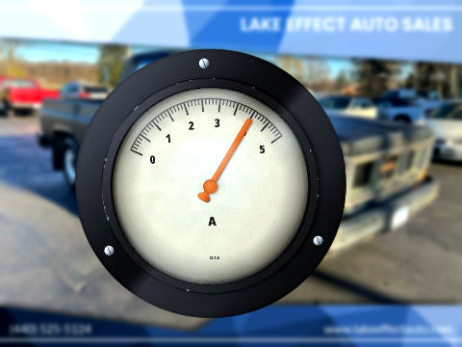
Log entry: A 4
